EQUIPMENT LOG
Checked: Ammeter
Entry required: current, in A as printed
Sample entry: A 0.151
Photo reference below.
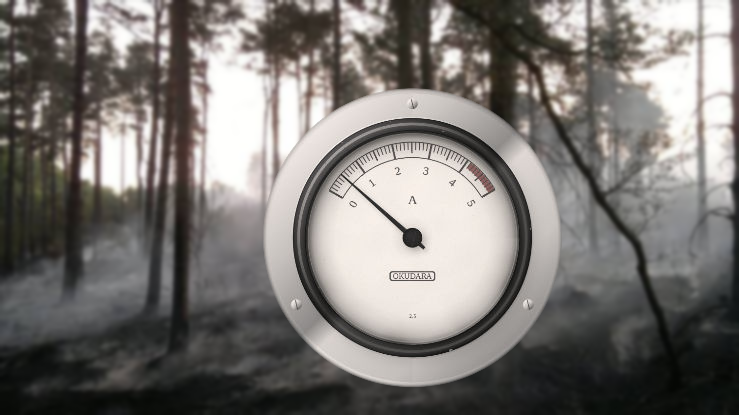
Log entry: A 0.5
